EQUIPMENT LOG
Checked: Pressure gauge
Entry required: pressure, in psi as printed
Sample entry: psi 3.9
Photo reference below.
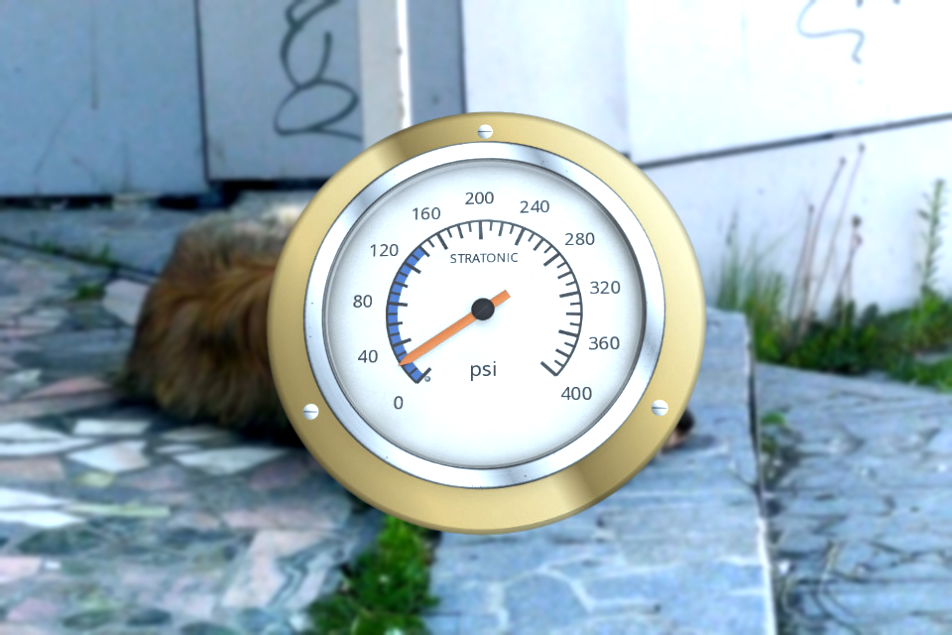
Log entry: psi 20
